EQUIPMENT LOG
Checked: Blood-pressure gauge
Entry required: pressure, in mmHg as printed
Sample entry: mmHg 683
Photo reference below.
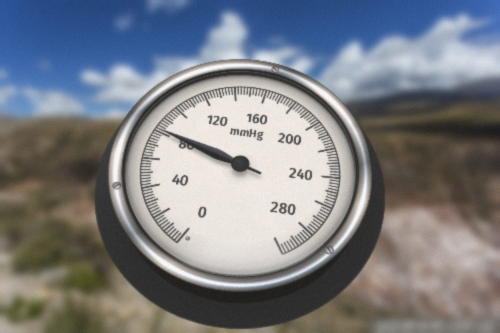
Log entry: mmHg 80
